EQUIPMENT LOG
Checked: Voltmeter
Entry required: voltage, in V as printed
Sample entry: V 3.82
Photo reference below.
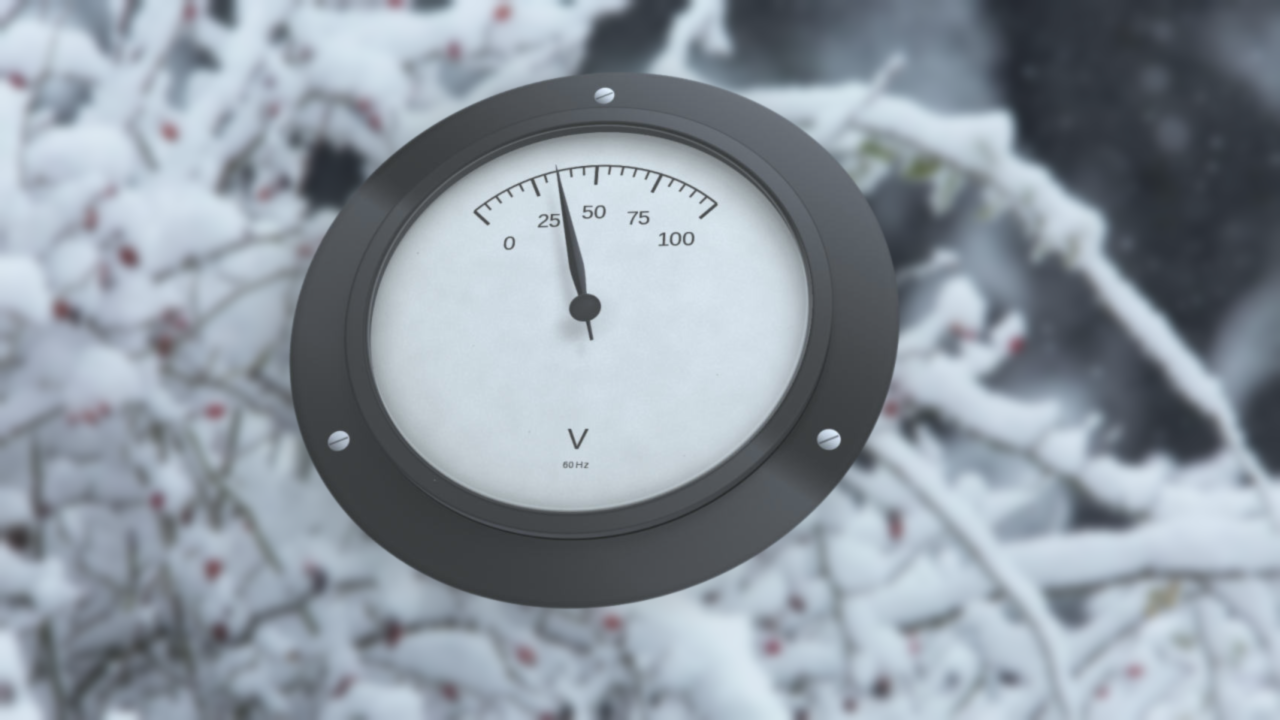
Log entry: V 35
